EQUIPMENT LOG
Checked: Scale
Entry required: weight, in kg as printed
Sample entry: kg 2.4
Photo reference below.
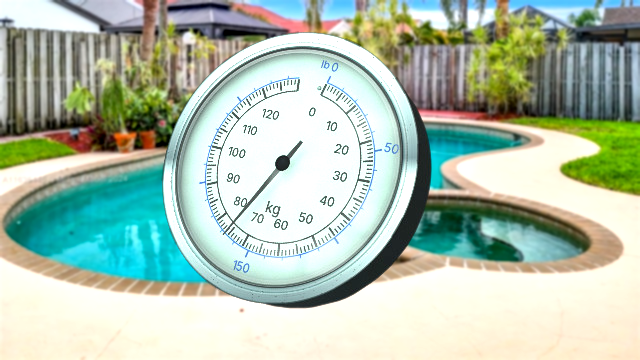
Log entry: kg 75
